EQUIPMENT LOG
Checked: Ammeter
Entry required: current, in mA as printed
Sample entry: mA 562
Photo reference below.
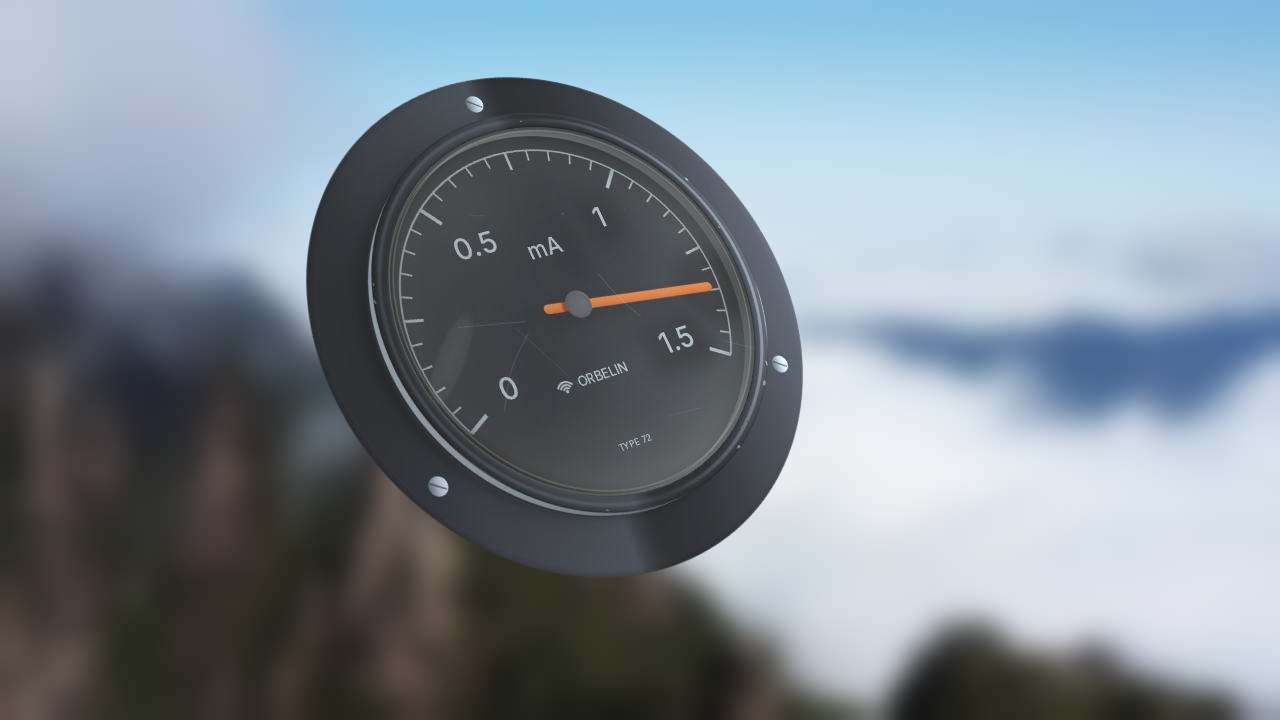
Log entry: mA 1.35
